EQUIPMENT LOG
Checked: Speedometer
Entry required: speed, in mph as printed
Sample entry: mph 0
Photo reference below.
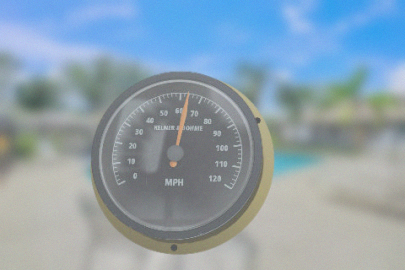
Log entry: mph 64
